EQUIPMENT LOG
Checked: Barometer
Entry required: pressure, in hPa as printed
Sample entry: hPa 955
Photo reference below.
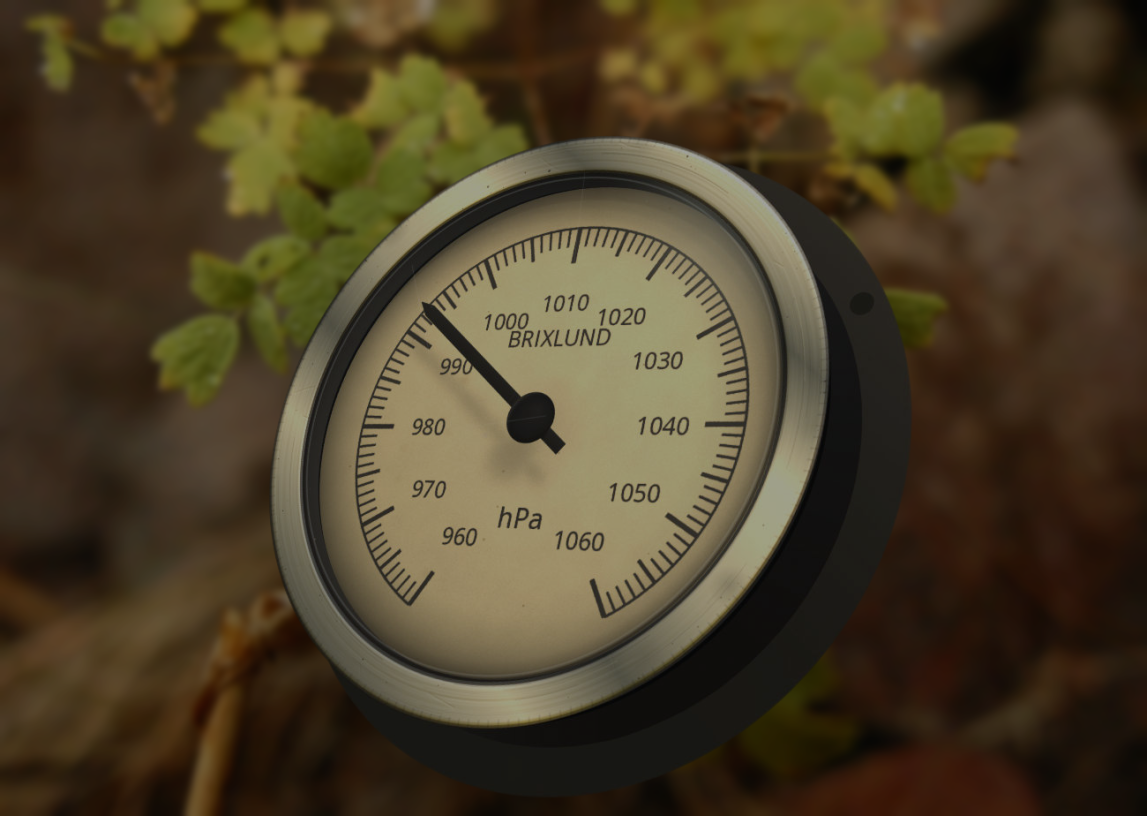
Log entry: hPa 993
